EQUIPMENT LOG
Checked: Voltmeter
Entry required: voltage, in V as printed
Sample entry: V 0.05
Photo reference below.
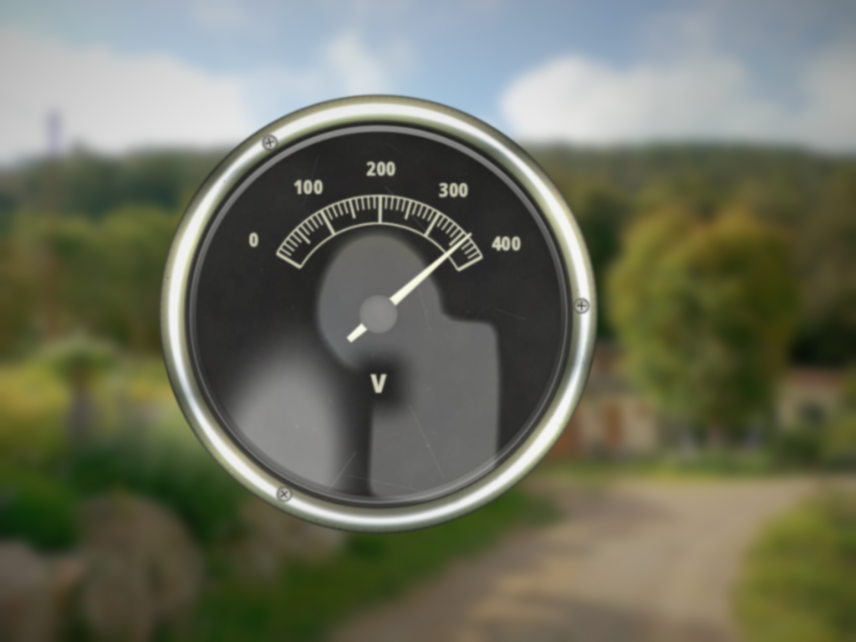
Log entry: V 360
